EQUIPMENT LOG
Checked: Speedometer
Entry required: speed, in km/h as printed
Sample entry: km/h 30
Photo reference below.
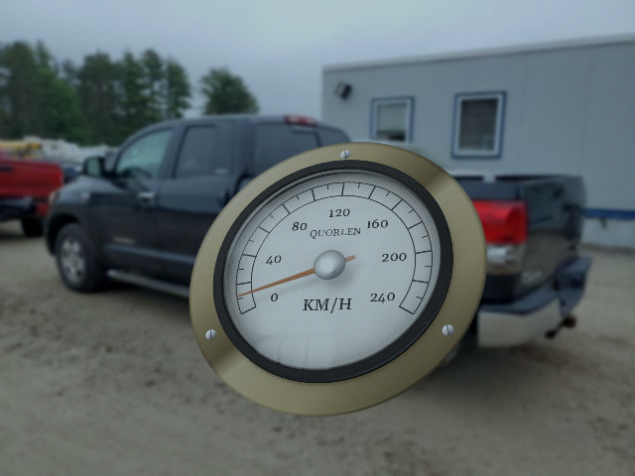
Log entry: km/h 10
